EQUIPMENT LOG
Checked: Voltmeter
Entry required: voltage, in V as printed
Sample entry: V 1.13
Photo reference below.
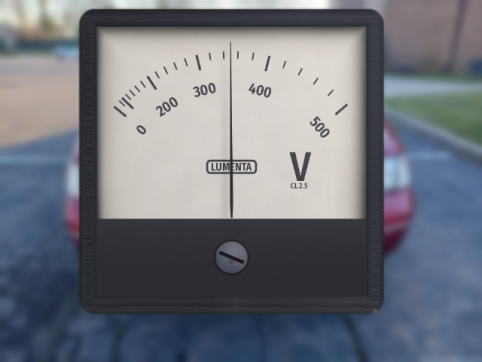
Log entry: V 350
